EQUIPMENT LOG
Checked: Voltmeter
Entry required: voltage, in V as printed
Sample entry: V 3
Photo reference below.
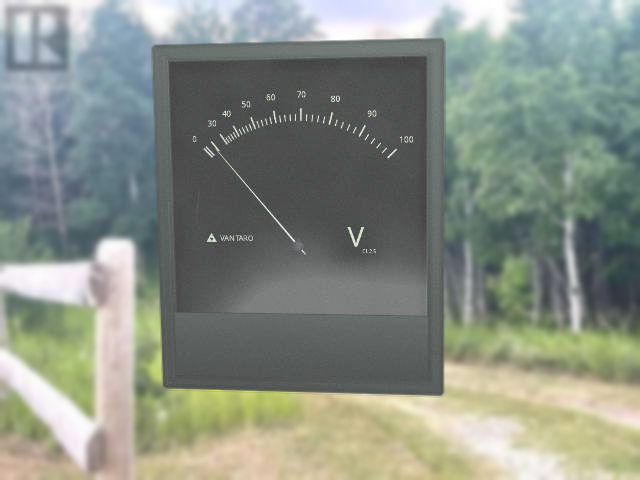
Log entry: V 20
